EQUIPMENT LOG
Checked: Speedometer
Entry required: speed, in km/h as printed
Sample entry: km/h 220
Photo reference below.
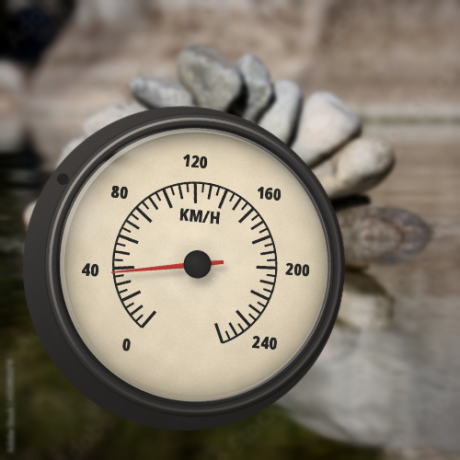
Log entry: km/h 37.5
